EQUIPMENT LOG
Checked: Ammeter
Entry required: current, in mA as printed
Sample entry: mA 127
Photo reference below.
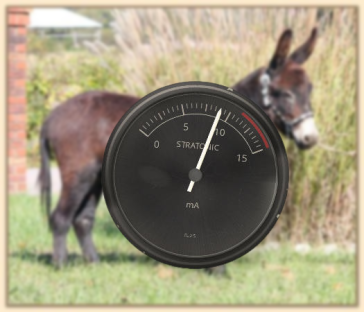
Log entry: mA 9
